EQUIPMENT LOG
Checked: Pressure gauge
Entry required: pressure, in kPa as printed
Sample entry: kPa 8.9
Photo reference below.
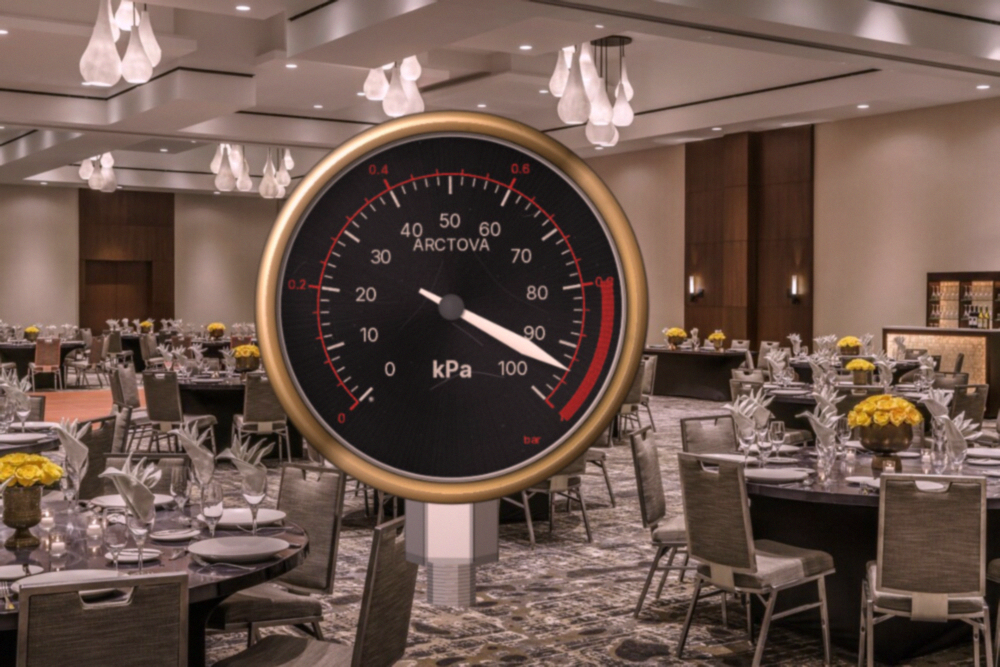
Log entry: kPa 94
